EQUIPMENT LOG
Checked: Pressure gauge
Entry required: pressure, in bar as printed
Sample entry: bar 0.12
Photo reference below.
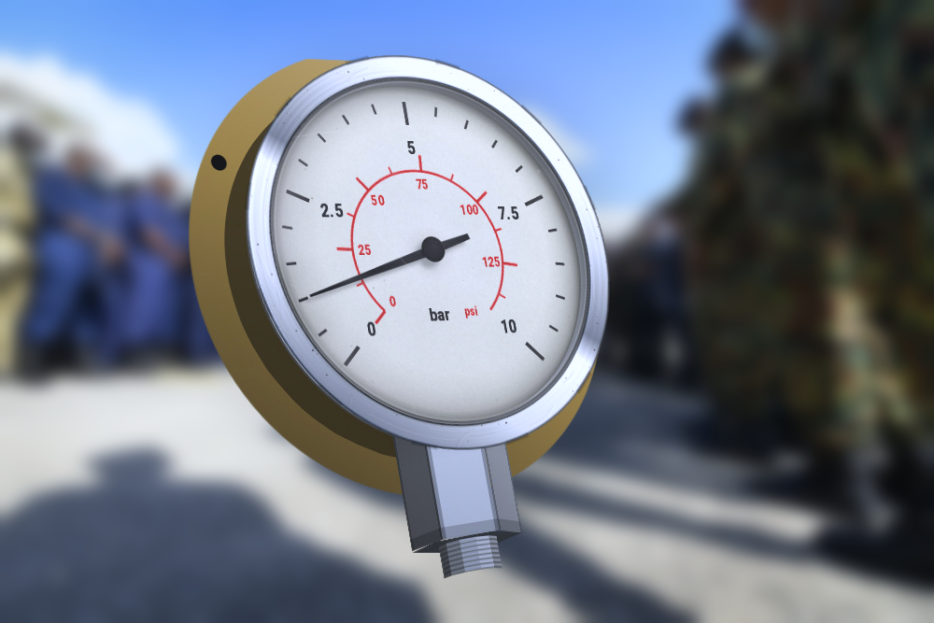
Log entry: bar 1
